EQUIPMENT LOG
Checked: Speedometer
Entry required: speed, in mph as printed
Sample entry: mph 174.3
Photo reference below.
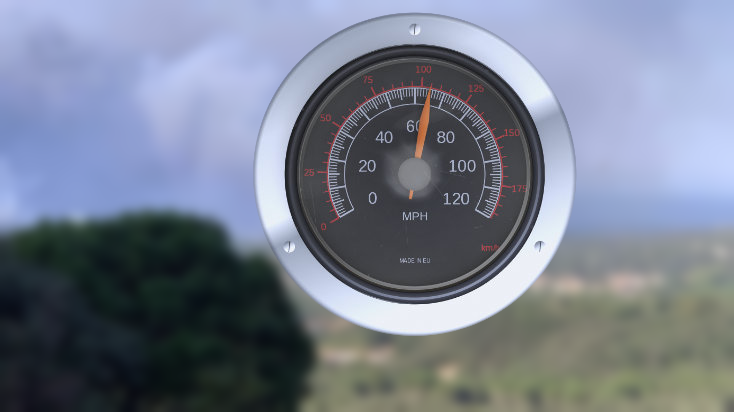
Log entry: mph 65
